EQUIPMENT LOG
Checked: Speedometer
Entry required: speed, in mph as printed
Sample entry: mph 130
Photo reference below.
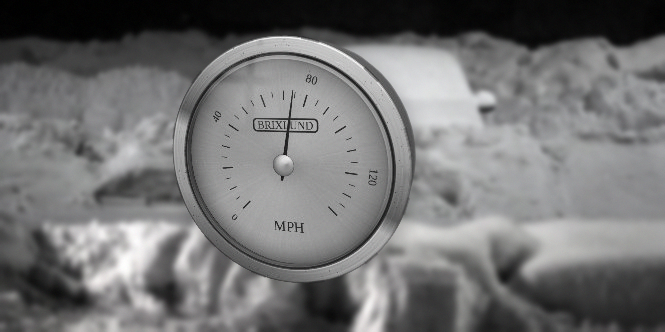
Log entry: mph 75
